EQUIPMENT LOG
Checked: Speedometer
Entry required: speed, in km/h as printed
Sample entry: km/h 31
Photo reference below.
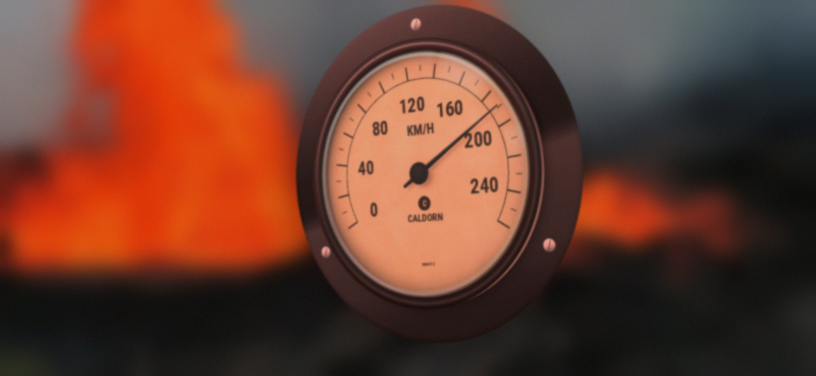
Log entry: km/h 190
